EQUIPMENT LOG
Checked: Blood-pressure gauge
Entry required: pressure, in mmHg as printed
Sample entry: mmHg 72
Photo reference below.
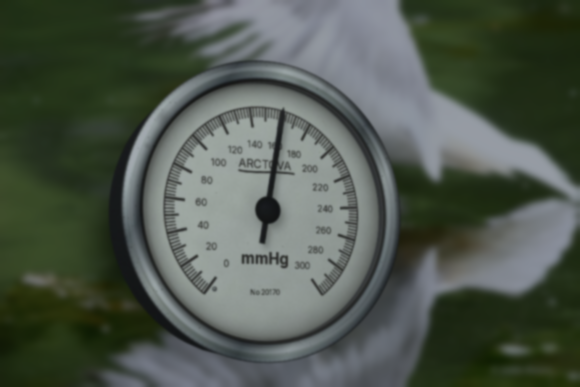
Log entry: mmHg 160
